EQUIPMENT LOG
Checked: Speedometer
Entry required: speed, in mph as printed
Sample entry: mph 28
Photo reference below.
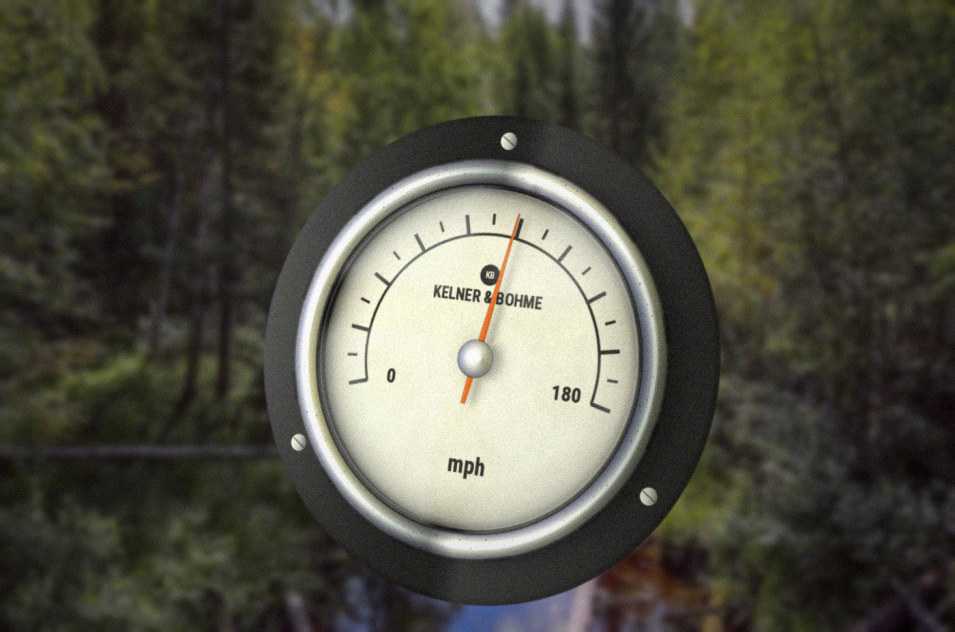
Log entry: mph 100
